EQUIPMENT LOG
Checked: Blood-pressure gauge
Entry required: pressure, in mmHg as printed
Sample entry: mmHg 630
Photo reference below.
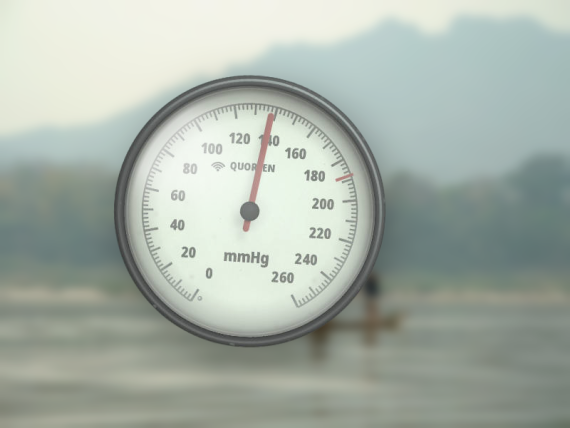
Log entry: mmHg 138
